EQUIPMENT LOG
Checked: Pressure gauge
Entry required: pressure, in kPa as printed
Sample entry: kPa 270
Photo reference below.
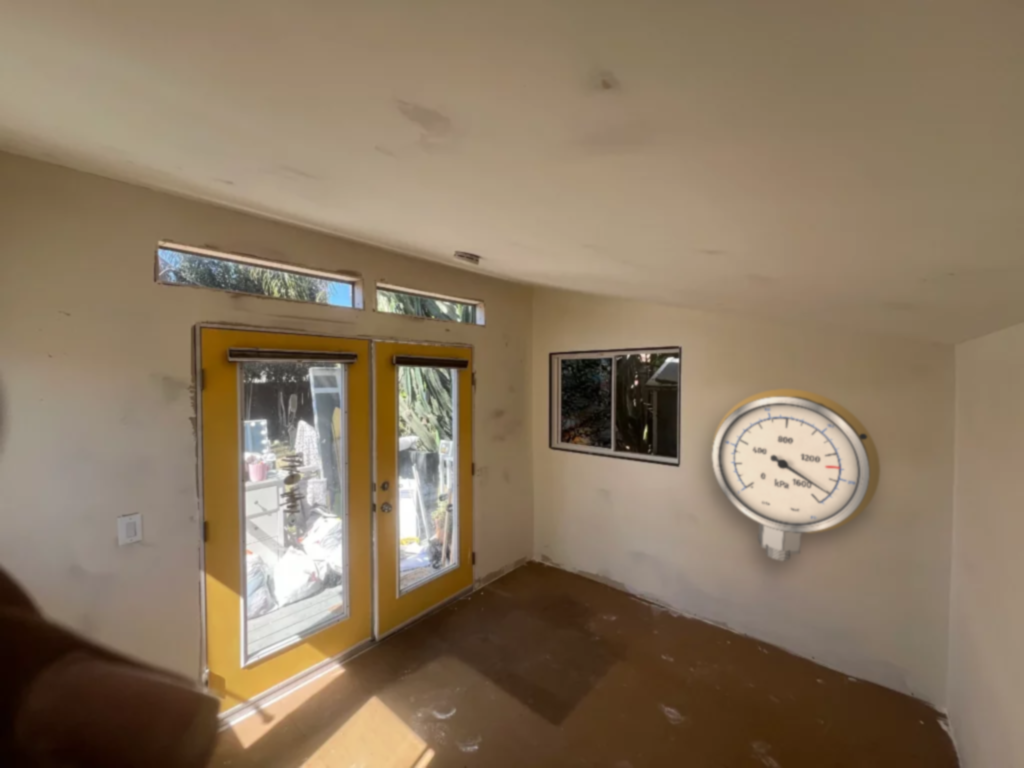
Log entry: kPa 1500
